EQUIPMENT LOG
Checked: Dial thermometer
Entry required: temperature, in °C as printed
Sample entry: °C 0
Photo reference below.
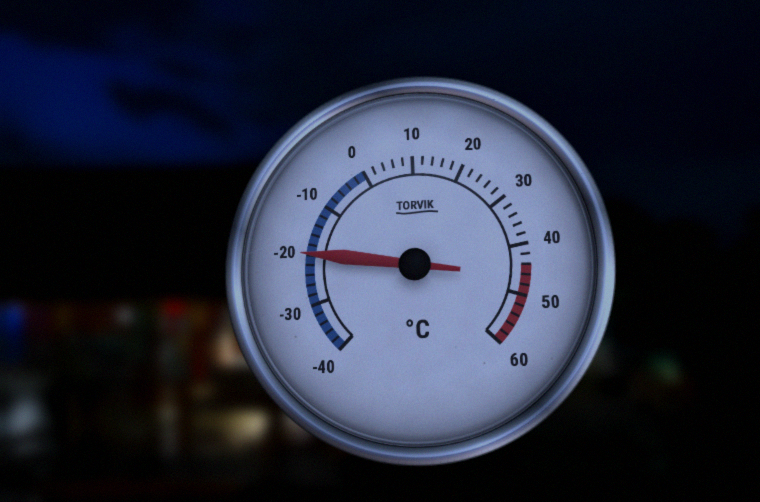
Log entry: °C -20
